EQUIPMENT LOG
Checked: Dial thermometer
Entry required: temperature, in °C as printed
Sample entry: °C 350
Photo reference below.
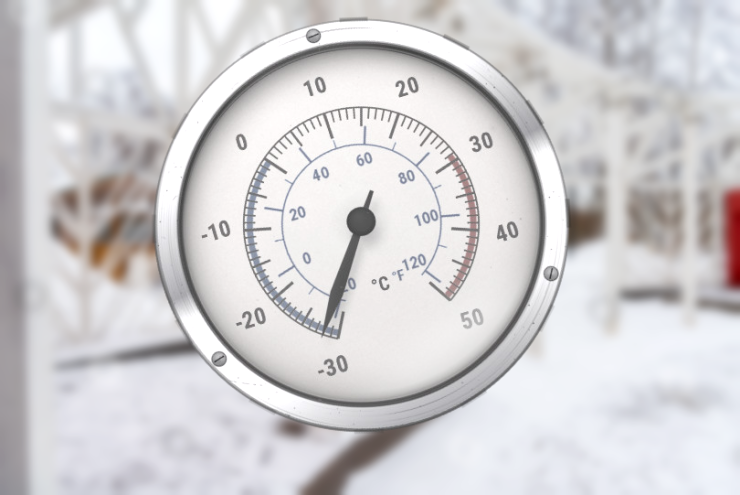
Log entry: °C -28
